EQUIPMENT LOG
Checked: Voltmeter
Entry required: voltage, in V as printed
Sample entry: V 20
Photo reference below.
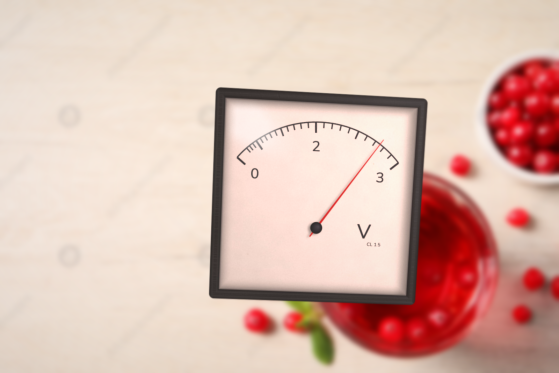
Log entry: V 2.75
